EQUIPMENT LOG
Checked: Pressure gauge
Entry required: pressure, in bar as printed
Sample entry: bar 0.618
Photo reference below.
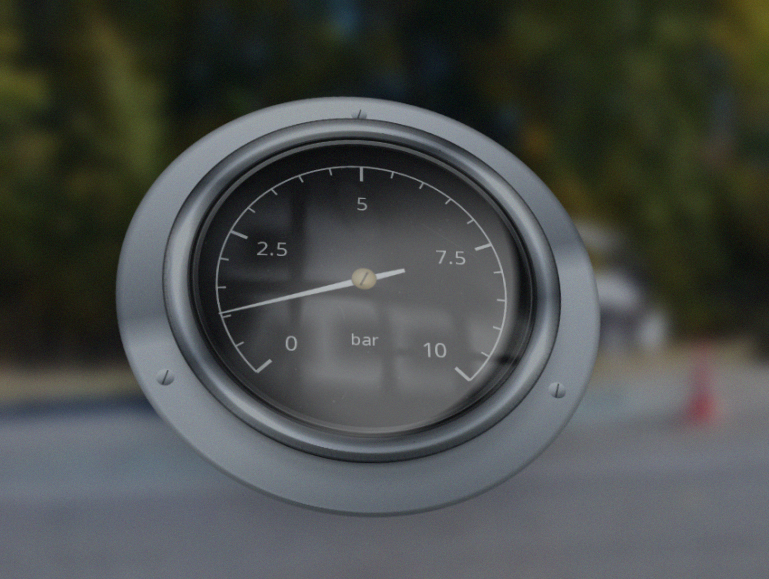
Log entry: bar 1
